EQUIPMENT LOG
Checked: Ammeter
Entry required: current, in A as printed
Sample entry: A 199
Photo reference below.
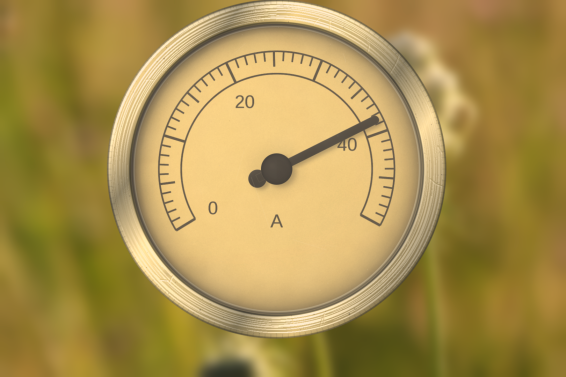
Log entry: A 38.5
